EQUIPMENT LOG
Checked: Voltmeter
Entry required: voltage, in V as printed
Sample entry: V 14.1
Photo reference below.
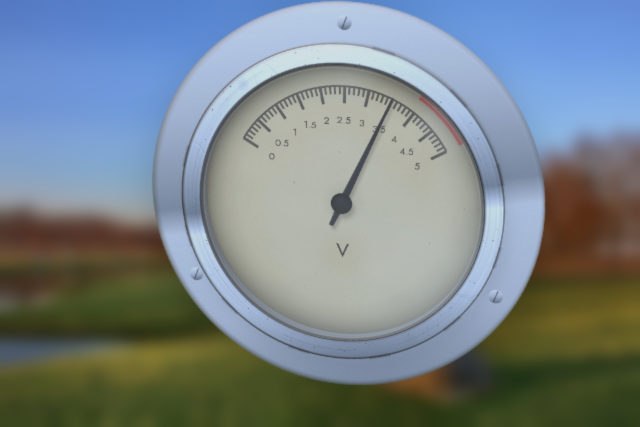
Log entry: V 3.5
